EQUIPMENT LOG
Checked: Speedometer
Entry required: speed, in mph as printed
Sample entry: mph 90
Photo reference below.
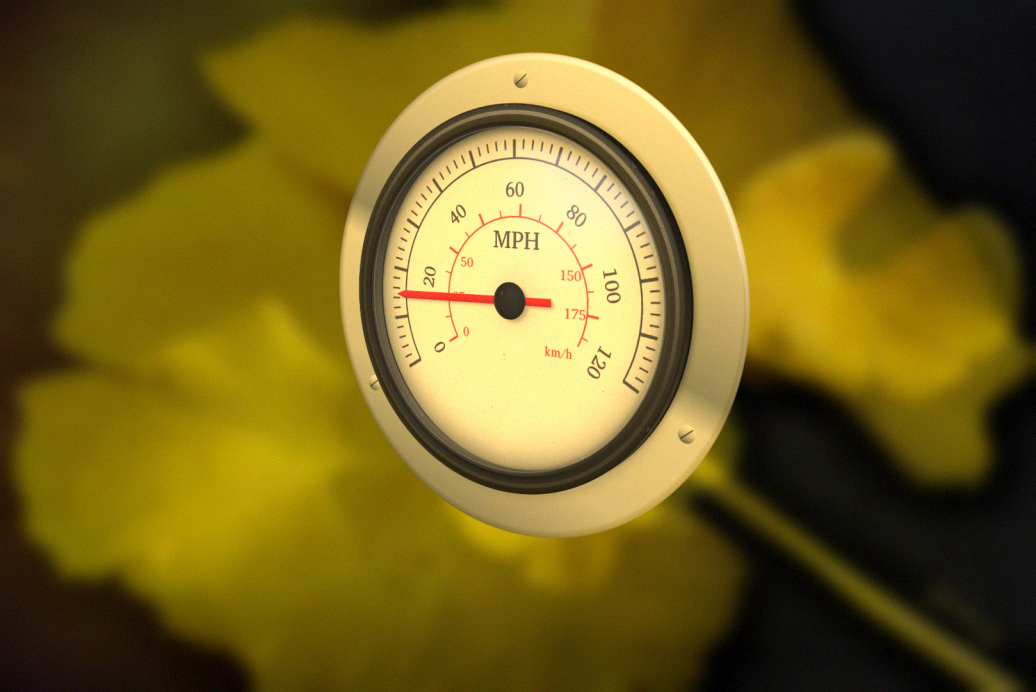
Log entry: mph 15
